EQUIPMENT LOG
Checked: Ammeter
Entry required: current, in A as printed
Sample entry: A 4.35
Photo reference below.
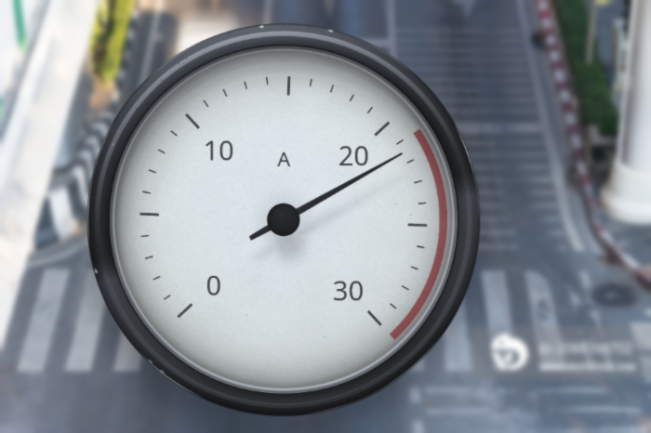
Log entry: A 21.5
